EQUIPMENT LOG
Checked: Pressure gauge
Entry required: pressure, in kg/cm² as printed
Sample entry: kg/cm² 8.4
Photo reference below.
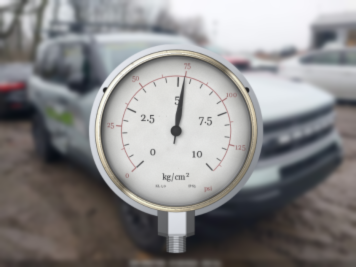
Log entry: kg/cm² 5.25
